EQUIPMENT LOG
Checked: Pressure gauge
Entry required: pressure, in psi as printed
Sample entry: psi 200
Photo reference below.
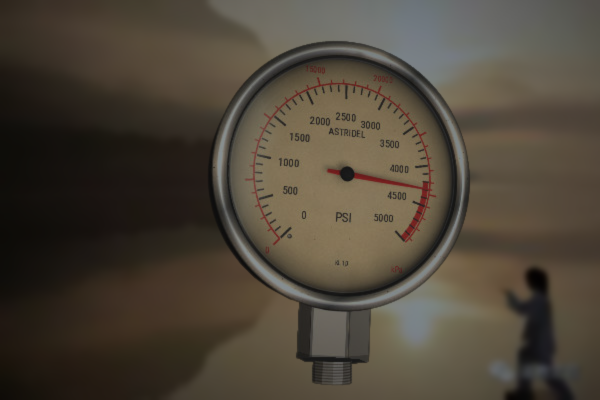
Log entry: psi 4300
